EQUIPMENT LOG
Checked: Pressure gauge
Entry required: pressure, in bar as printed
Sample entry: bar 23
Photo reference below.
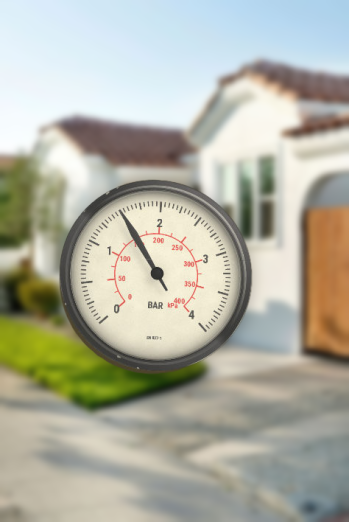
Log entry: bar 1.5
